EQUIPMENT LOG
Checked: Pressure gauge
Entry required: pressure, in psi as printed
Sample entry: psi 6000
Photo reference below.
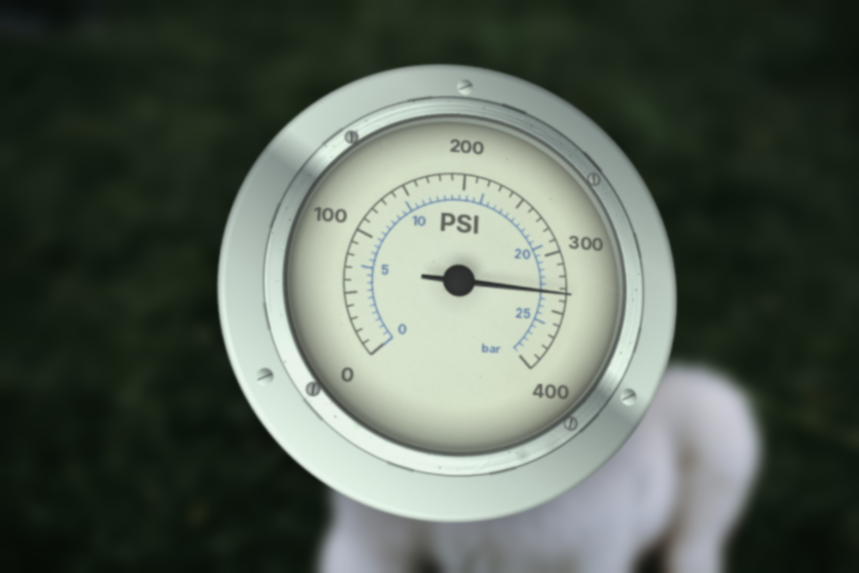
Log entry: psi 335
